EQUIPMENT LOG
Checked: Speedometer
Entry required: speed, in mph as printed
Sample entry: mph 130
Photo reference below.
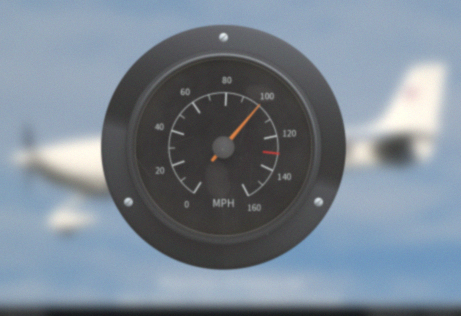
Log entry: mph 100
